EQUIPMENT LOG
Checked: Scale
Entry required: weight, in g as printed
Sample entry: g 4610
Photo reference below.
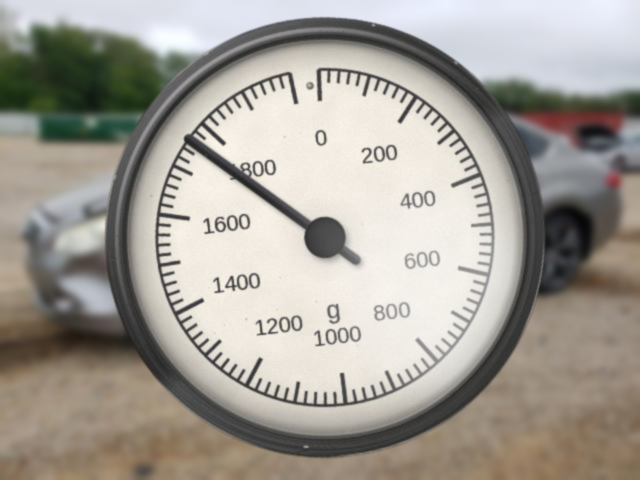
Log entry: g 1760
